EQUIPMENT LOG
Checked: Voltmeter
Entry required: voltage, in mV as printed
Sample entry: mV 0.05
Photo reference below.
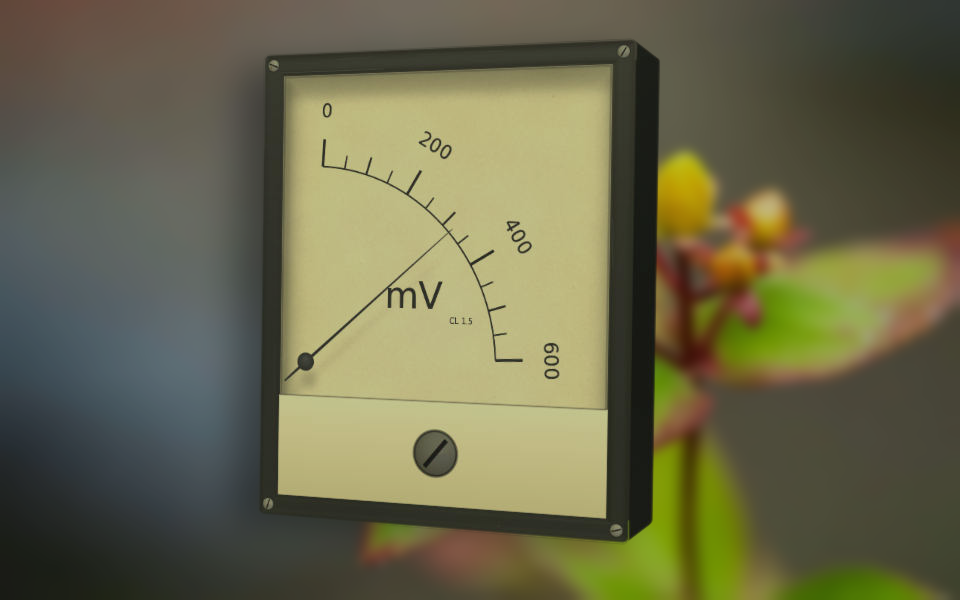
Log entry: mV 325
